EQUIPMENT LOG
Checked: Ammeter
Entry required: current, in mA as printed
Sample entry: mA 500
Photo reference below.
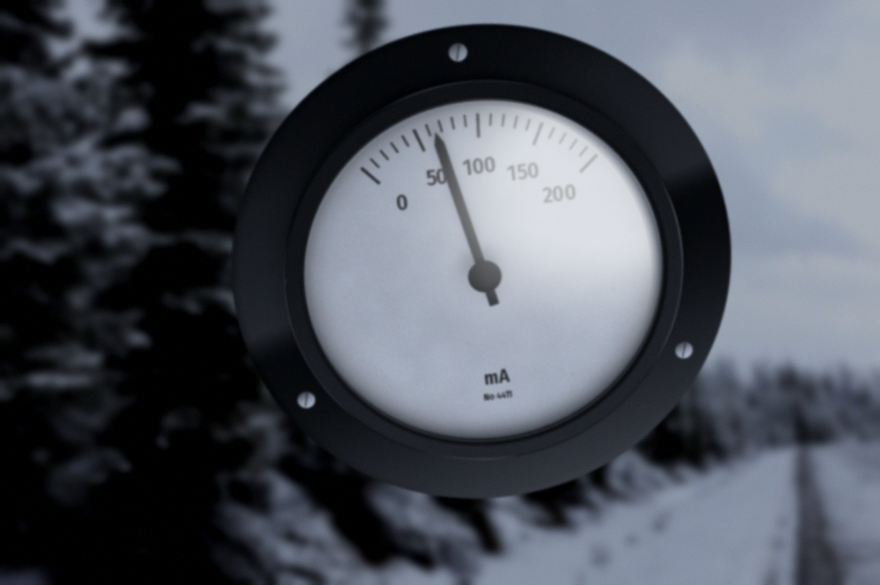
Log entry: mA 65
